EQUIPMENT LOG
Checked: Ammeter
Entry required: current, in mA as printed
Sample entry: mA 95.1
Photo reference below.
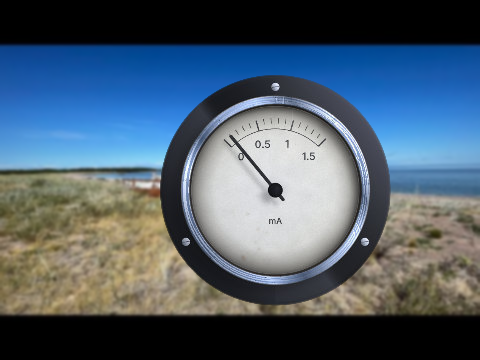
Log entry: mA 0.1
